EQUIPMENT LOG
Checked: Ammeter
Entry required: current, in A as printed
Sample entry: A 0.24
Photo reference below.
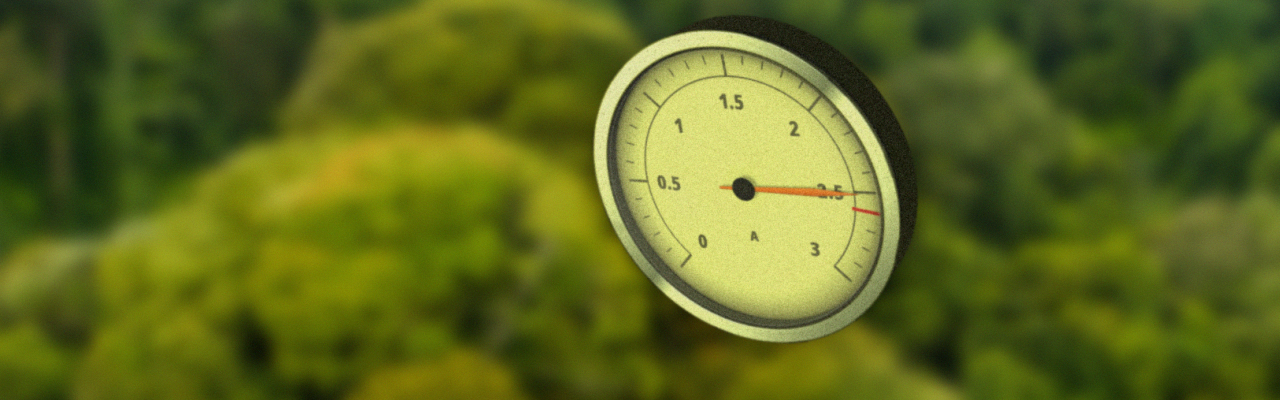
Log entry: A 2.5
